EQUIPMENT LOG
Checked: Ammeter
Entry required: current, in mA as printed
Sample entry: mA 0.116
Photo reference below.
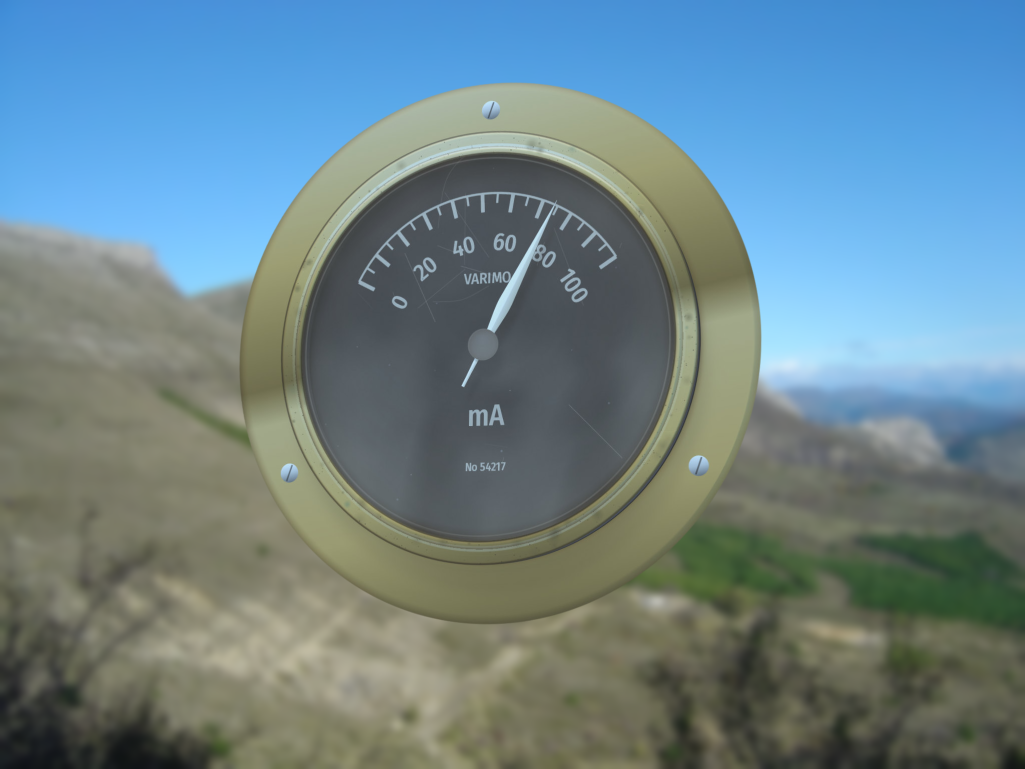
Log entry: mA 75
